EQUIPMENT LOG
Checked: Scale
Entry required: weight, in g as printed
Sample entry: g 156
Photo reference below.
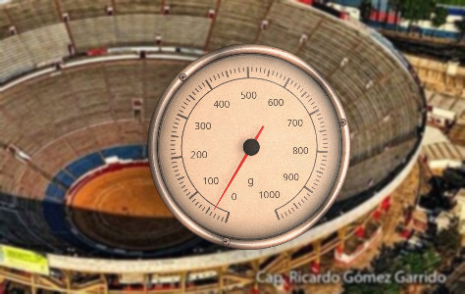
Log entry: g 40
